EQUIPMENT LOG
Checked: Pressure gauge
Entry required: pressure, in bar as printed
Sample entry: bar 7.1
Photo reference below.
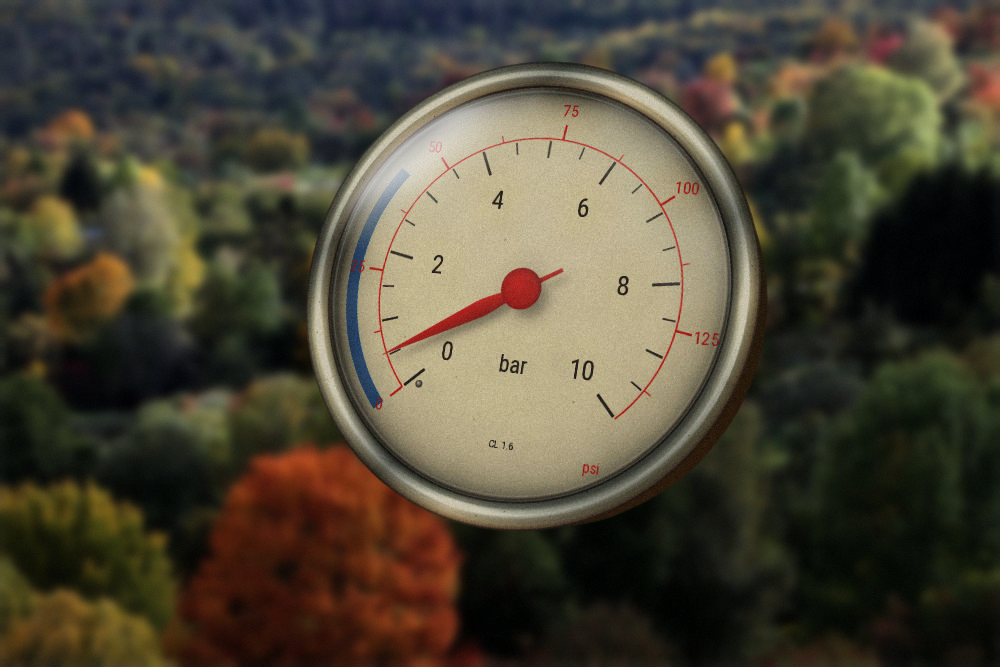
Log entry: bar 0.5
